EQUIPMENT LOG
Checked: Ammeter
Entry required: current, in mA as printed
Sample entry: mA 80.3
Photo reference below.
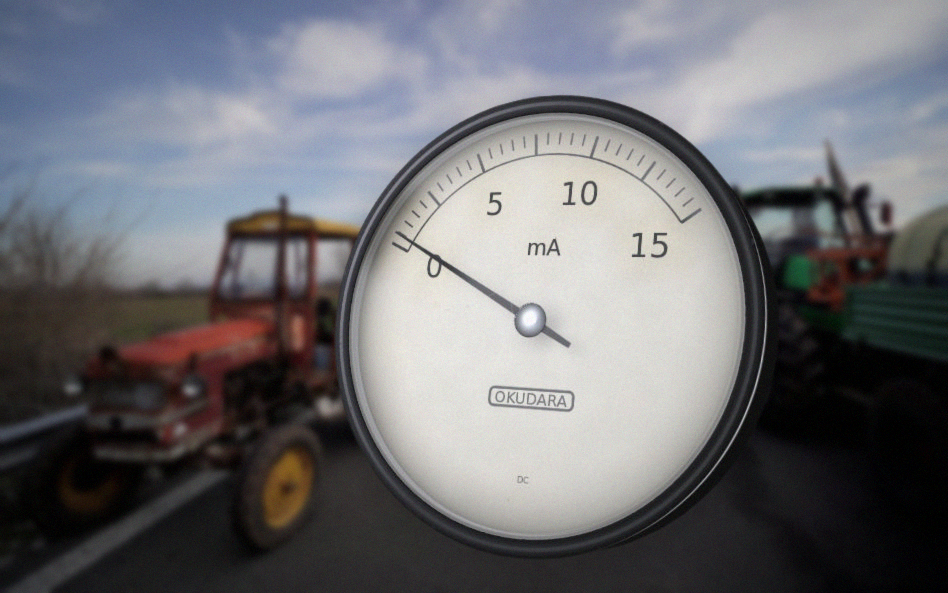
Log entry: mA 0.5
